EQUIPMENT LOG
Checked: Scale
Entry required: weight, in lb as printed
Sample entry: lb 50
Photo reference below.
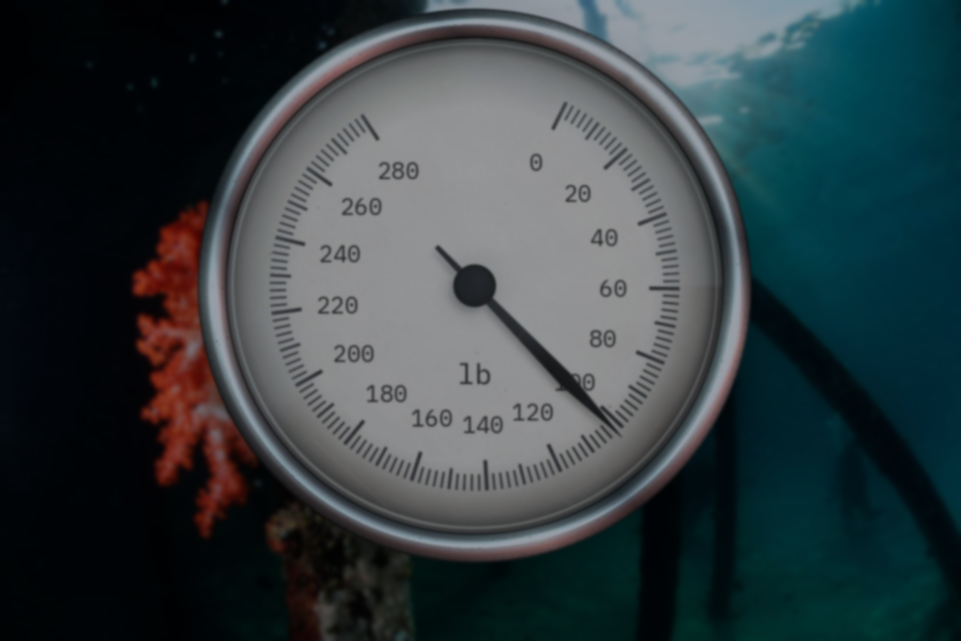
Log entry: lb 102
